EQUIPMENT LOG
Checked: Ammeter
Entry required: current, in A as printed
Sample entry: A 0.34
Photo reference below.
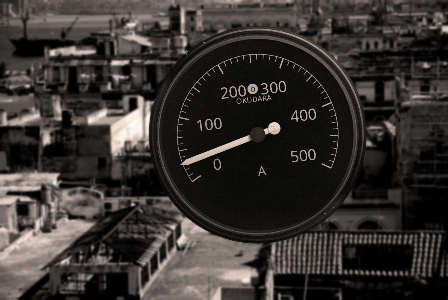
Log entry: A 30
